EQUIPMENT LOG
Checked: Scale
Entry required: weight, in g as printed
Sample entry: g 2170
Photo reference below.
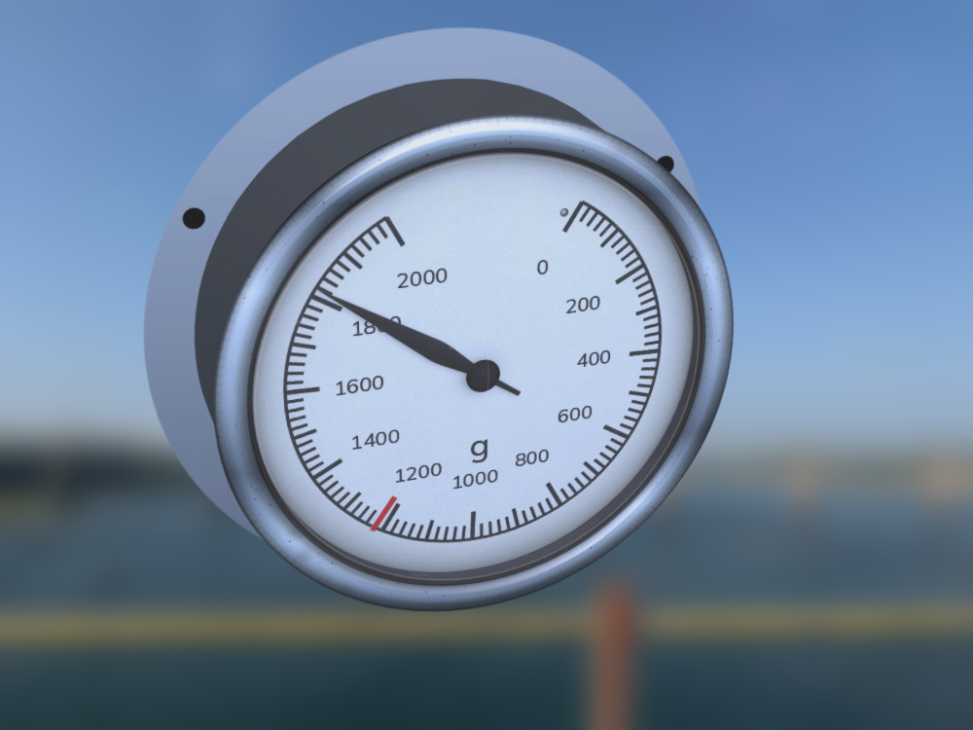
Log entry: g 1820
